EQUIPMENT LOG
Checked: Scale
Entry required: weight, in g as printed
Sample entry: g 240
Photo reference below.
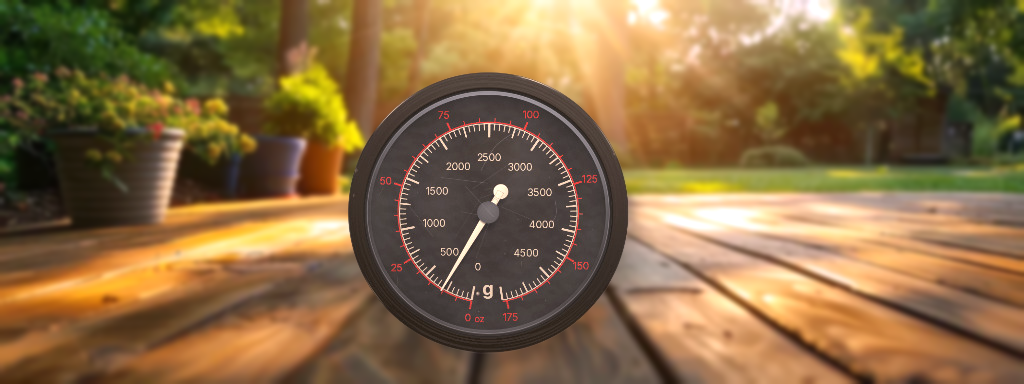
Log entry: g 300
